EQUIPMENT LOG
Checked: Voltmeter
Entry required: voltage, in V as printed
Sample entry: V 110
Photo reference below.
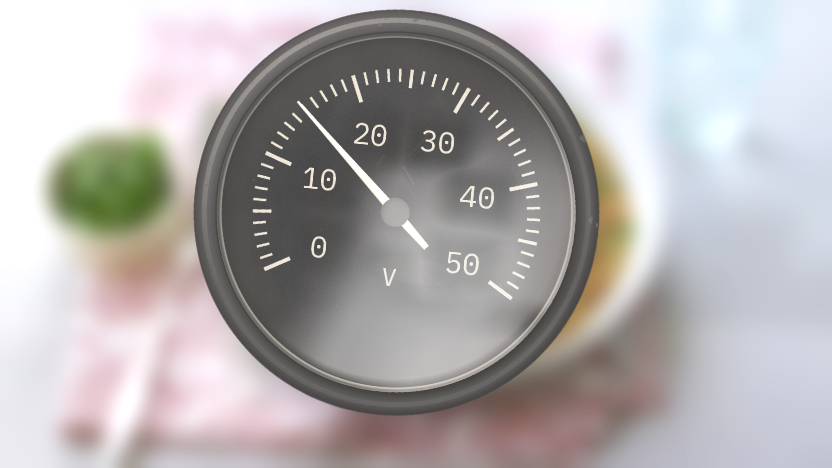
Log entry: V 15
